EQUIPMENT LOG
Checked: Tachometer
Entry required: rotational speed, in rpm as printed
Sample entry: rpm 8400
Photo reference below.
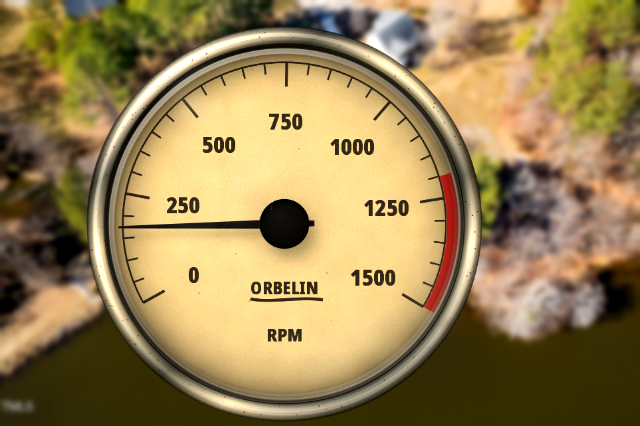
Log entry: rpm 175
